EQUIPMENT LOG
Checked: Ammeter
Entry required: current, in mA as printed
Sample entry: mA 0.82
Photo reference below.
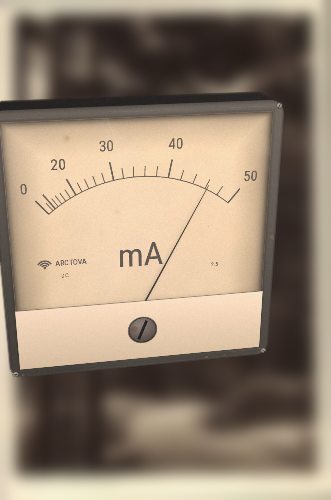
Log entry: mA 46
